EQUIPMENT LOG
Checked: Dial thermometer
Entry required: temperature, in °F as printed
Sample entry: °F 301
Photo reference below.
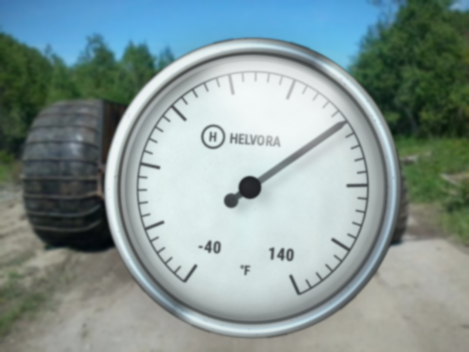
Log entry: °F 80
